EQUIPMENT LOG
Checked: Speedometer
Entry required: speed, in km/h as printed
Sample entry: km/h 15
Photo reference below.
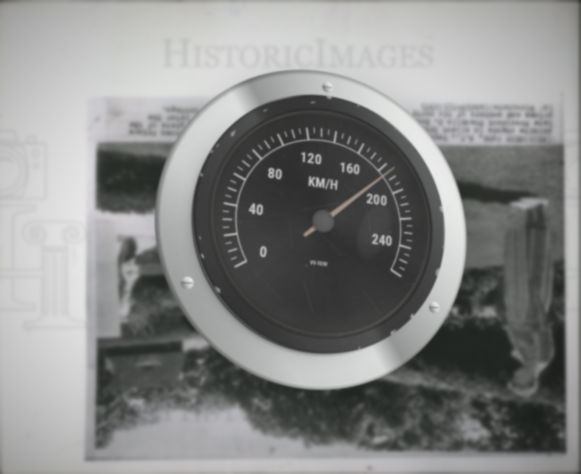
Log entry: km/h 185
